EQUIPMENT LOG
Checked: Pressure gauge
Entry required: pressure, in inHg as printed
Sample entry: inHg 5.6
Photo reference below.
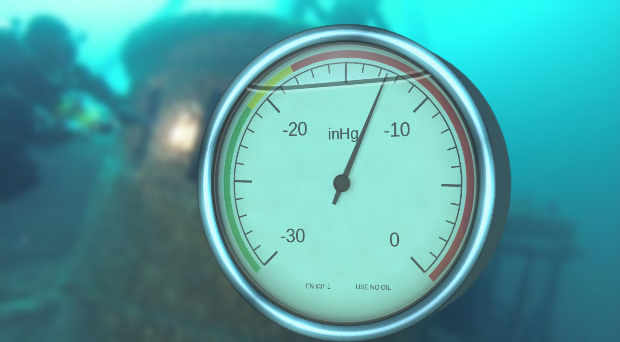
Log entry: inHg -12.5
